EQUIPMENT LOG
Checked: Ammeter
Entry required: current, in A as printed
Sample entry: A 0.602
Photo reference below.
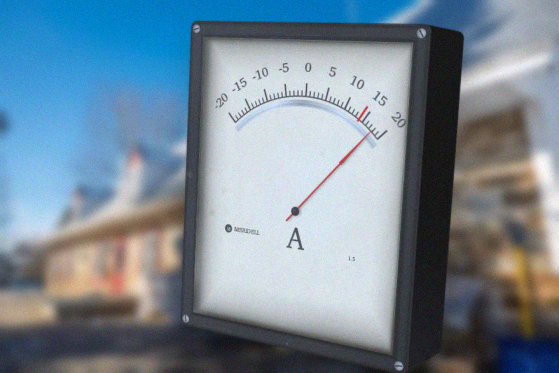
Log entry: A 18
